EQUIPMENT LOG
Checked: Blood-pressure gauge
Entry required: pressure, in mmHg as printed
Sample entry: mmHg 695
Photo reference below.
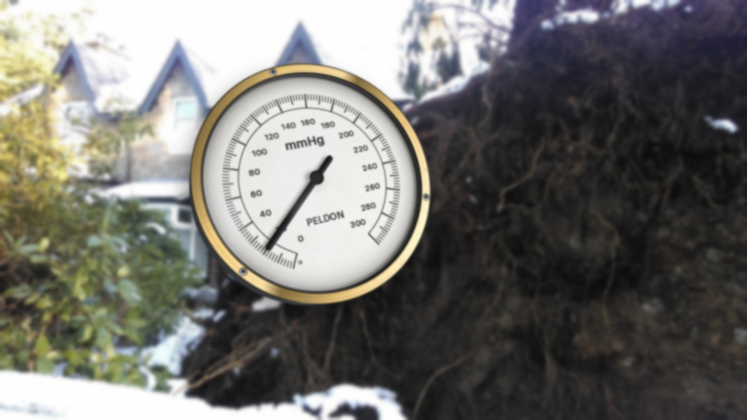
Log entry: mmHg 20
